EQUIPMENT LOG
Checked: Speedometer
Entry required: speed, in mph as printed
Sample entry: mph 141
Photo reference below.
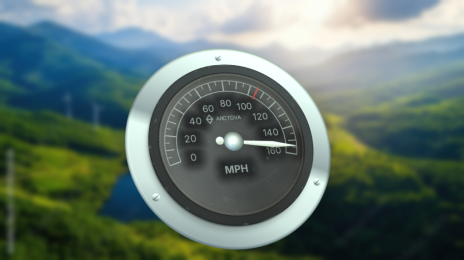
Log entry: mph 155
